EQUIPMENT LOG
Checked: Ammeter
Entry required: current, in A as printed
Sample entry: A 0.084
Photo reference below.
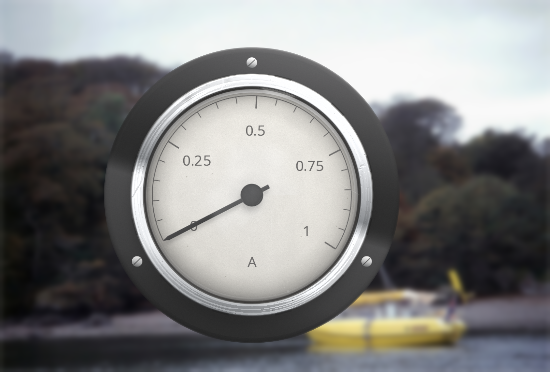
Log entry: A 0
